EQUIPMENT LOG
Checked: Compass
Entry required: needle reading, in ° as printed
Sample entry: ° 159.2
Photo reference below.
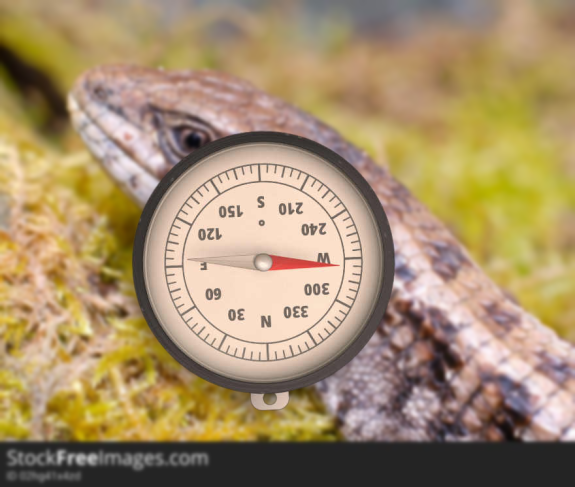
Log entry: ° 275
